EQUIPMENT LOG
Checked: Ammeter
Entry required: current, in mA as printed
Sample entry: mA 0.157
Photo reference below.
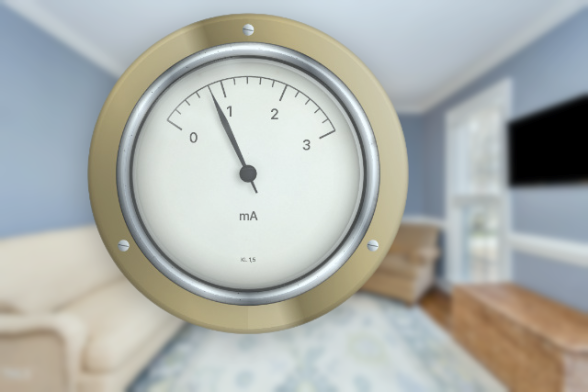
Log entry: mA 0.8
